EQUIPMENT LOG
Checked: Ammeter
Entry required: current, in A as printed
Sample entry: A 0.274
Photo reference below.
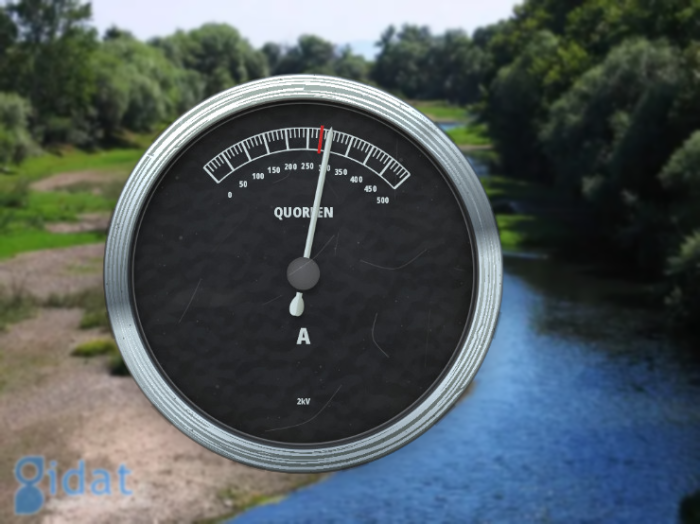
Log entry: A 300
